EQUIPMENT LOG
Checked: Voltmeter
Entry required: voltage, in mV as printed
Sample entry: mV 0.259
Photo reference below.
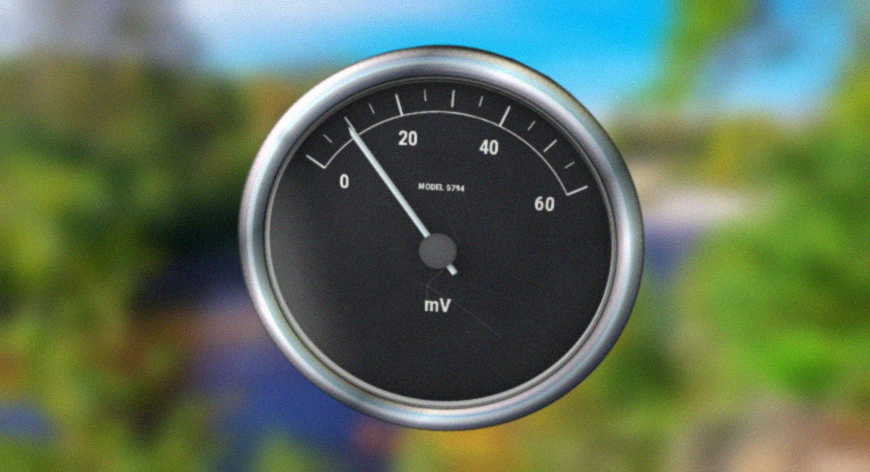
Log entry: mV 10
